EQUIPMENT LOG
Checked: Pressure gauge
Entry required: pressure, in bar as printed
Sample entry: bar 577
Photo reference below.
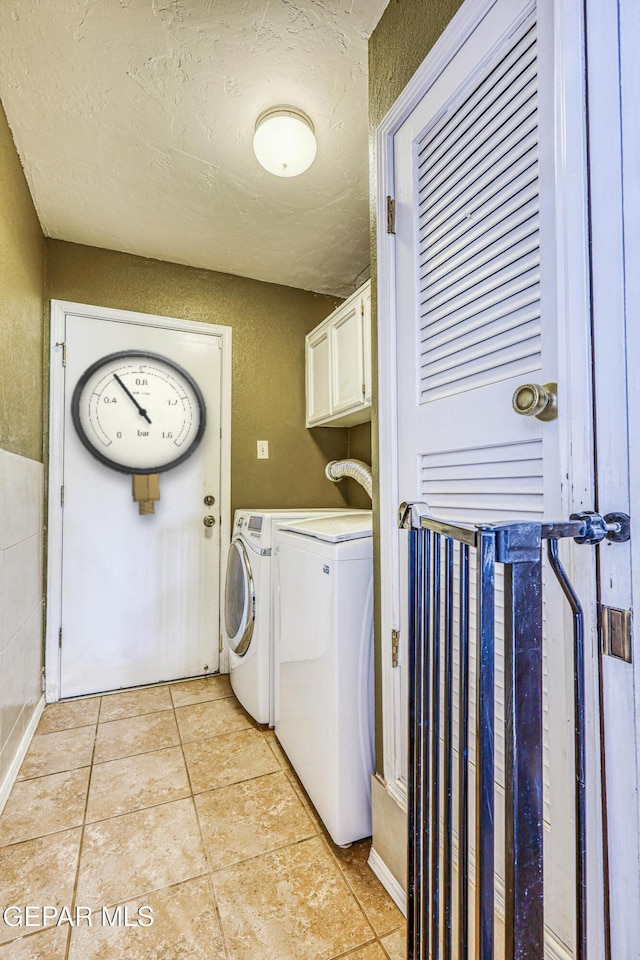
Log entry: bar 0.6
